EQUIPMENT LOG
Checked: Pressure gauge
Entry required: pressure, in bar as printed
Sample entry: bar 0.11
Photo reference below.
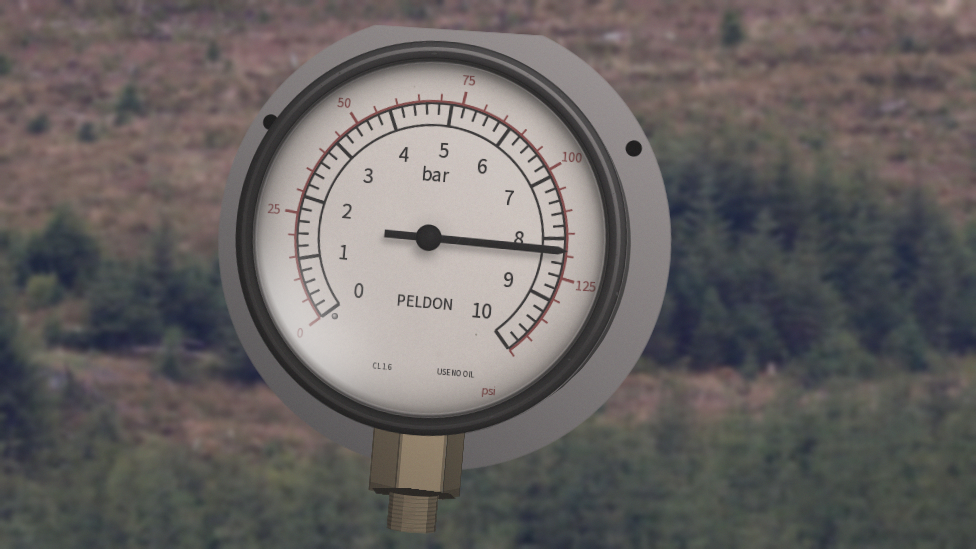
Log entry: bar 8.2
